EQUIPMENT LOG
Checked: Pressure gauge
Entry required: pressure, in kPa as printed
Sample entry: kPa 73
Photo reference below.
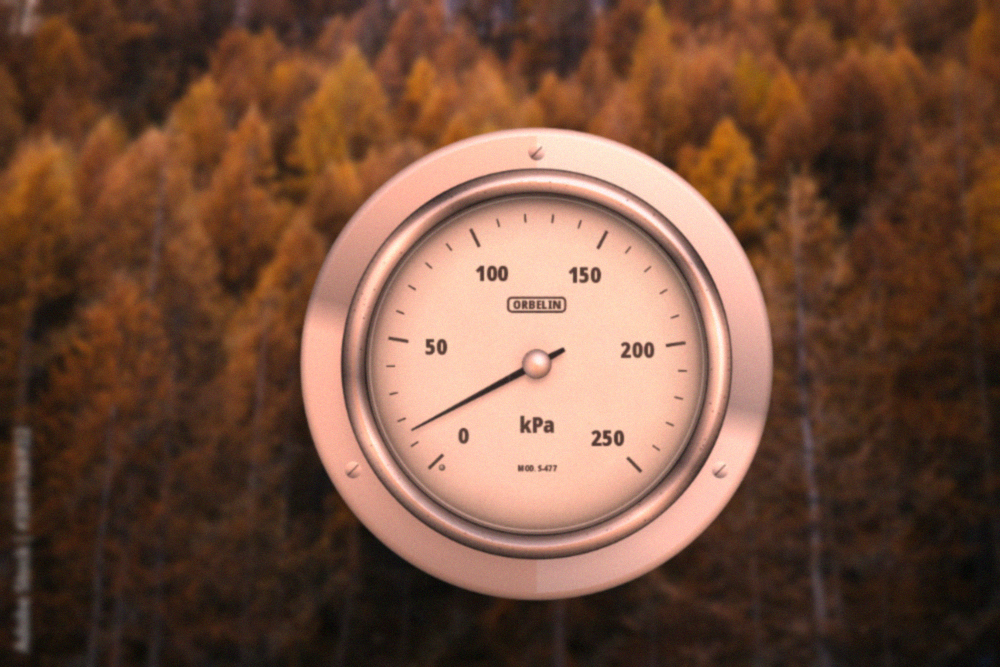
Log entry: kPa 15
